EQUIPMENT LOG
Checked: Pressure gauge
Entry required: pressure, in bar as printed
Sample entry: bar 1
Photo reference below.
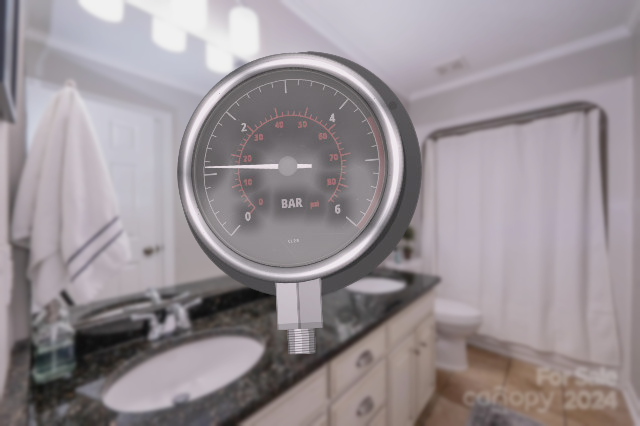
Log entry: bar 1.1
